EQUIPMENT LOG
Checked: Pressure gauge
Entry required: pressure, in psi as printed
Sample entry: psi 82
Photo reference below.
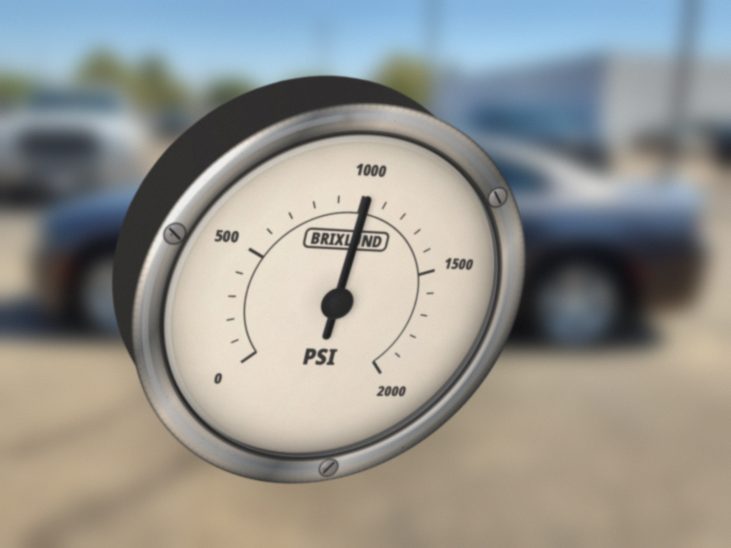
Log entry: psi 1000
